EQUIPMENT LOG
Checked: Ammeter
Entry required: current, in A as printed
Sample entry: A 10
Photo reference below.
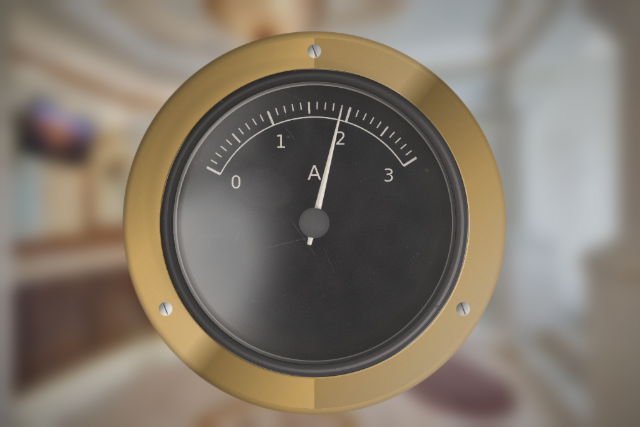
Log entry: A 1.9
